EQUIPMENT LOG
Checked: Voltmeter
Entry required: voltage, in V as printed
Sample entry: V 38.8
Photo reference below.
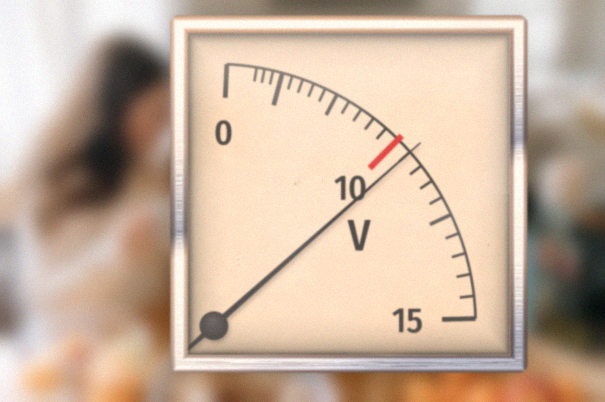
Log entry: V 10.5
